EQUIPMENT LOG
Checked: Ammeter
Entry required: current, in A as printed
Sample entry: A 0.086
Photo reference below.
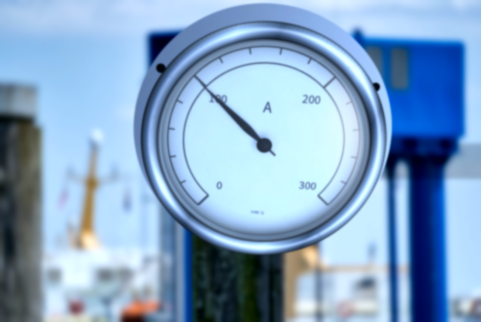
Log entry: A 100
